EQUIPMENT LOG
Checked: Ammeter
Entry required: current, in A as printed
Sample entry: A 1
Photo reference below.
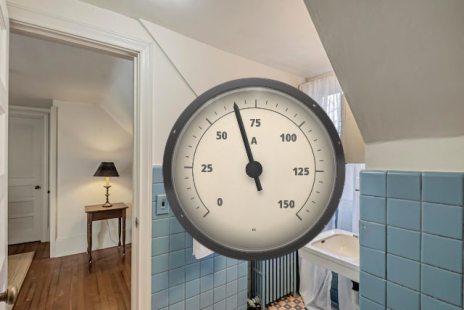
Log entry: A 65
